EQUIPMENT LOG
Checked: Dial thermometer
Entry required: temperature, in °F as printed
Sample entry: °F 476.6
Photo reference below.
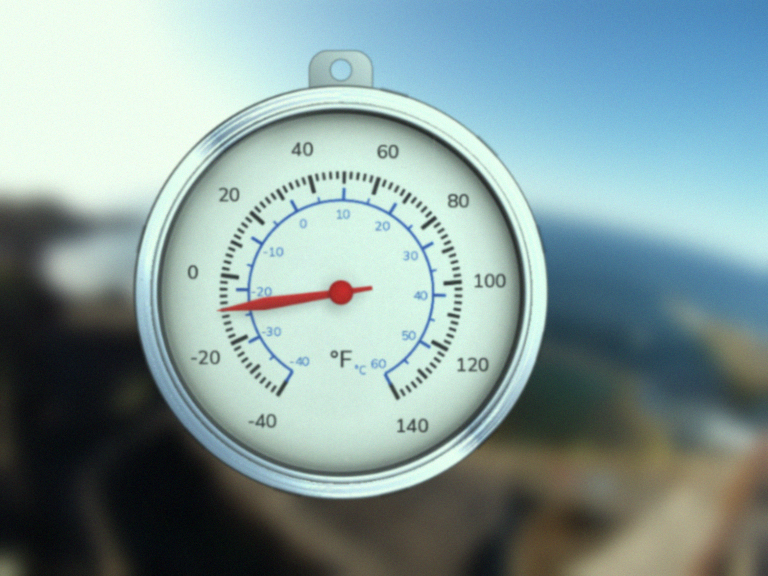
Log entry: °F -10
